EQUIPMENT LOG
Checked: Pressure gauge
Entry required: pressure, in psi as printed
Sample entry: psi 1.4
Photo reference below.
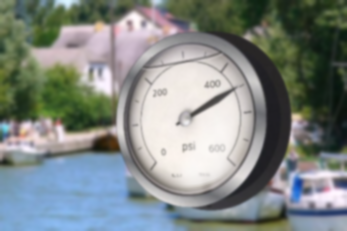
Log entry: psi 450
